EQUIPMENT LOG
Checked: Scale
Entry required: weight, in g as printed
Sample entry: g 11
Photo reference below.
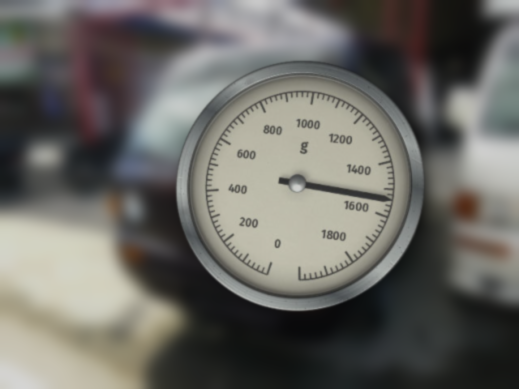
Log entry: g 1540
